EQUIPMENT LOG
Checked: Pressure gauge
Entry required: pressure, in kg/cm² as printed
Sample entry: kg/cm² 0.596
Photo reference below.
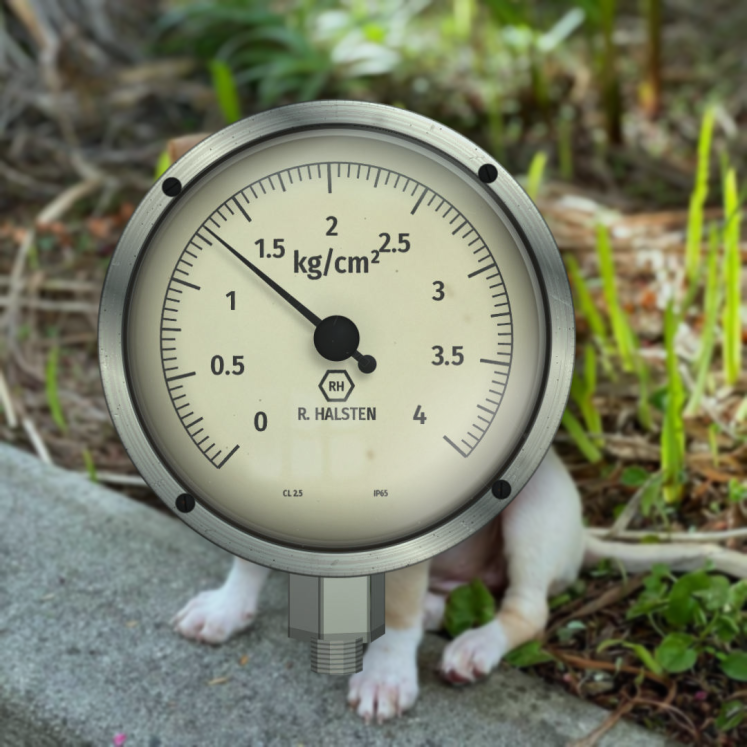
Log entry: kg/cm² 1.3
